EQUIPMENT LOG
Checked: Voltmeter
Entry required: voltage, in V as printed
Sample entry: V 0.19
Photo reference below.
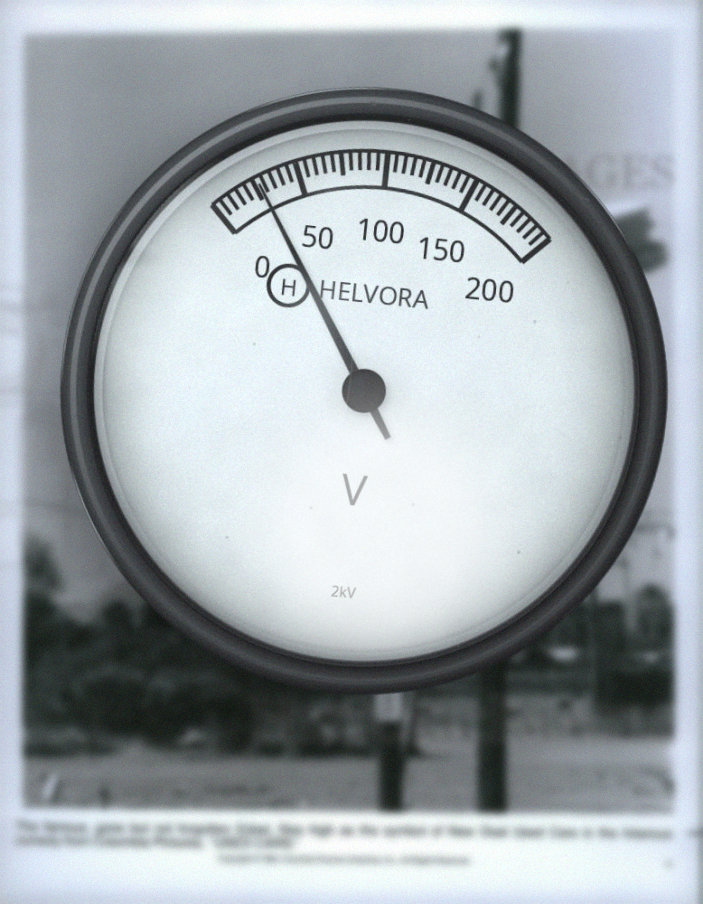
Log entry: V 27.5
